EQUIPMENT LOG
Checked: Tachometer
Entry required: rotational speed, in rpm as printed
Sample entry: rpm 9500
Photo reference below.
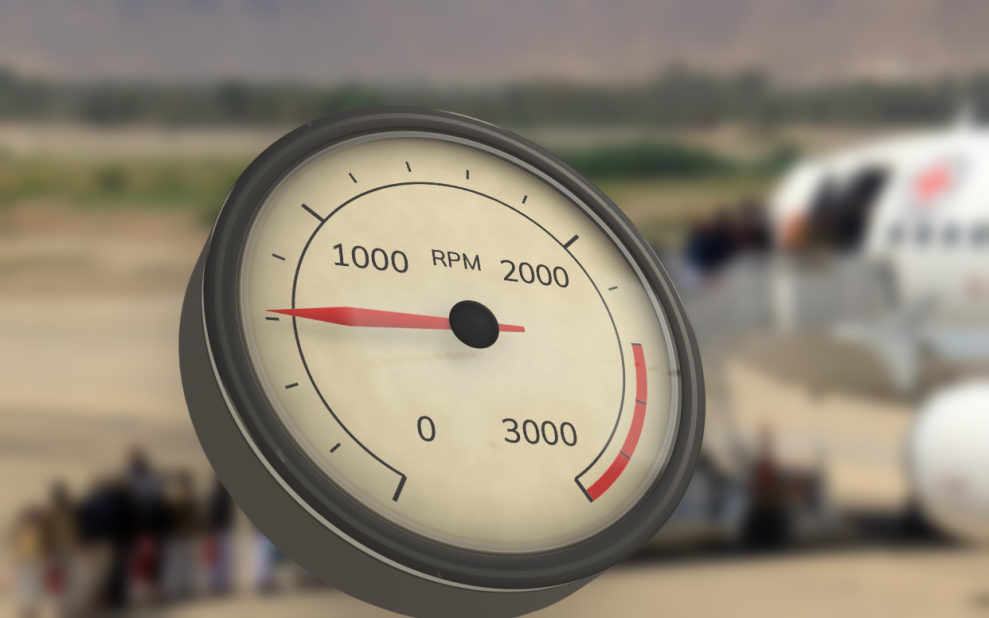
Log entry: rpm 600
